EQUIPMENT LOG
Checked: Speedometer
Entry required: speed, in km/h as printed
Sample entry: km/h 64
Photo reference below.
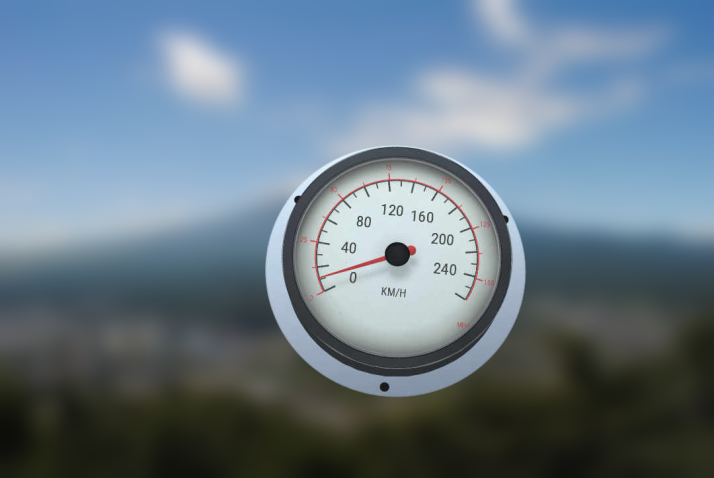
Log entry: km/h 10
